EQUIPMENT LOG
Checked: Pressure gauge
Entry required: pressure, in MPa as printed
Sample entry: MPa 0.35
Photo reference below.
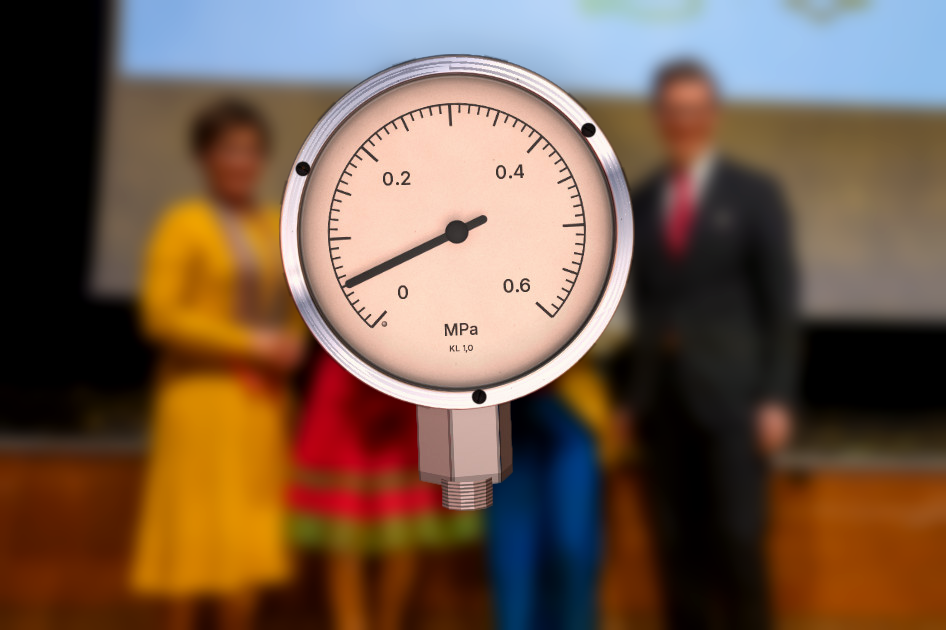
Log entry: MPa 0.05
